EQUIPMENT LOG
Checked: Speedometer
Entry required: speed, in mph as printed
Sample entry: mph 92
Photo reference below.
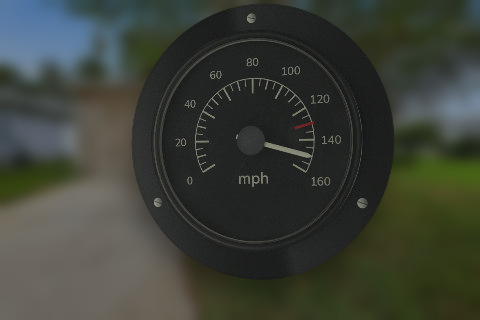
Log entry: mph 150
